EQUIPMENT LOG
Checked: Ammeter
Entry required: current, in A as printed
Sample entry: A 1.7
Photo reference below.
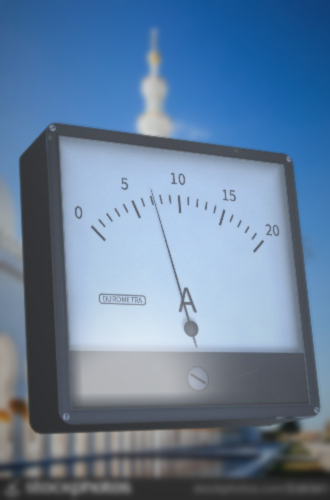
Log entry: A 7
